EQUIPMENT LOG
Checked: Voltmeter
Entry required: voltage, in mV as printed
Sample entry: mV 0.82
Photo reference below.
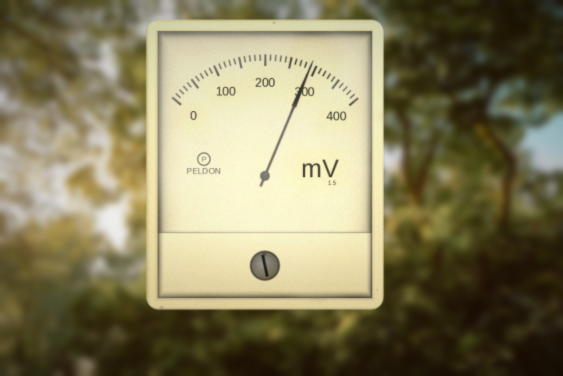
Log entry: mV 290
